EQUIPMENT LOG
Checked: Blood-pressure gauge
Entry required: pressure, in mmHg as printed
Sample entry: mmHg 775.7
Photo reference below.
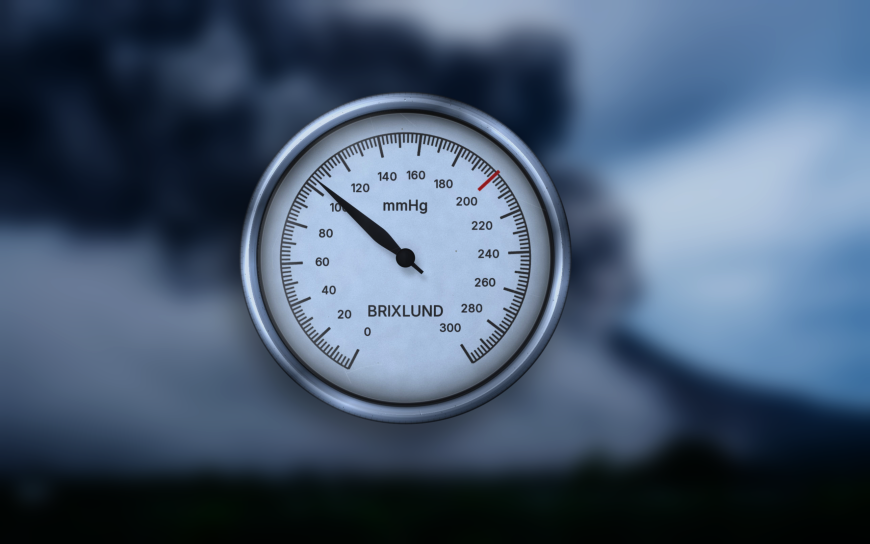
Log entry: mmHg 104
